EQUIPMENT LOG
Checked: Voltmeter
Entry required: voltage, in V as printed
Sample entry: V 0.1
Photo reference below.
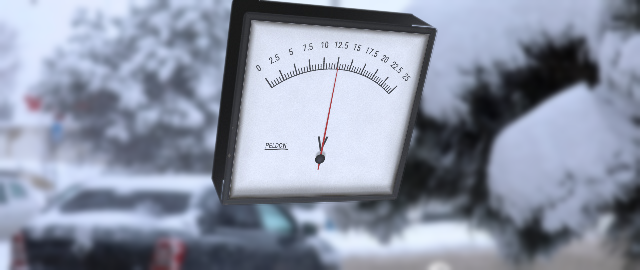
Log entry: V 12.5
